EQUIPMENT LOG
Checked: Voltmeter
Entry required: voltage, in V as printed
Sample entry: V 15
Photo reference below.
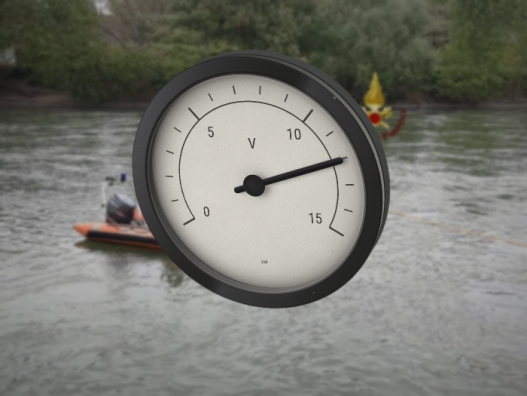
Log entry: V 12
